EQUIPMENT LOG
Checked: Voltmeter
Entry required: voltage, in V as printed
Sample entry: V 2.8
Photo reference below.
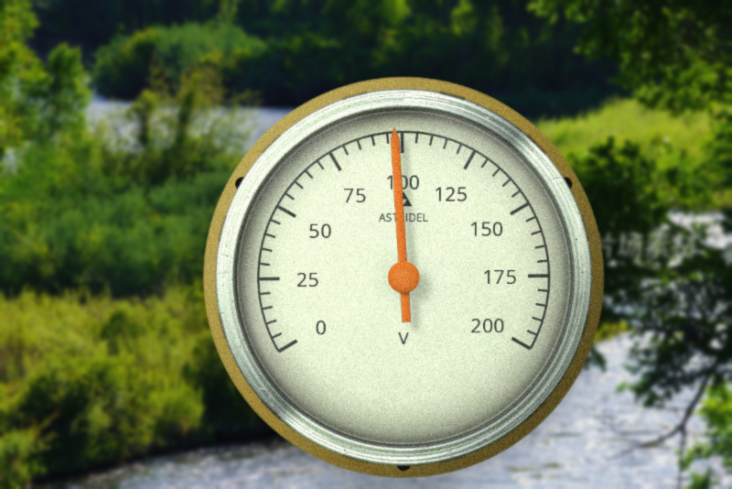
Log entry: V 97.5
